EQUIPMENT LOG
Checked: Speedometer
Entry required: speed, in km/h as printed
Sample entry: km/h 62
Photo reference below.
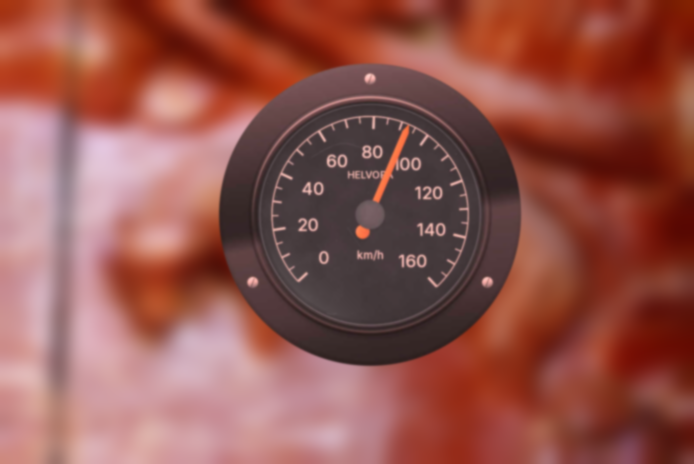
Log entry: km/h 92.5
